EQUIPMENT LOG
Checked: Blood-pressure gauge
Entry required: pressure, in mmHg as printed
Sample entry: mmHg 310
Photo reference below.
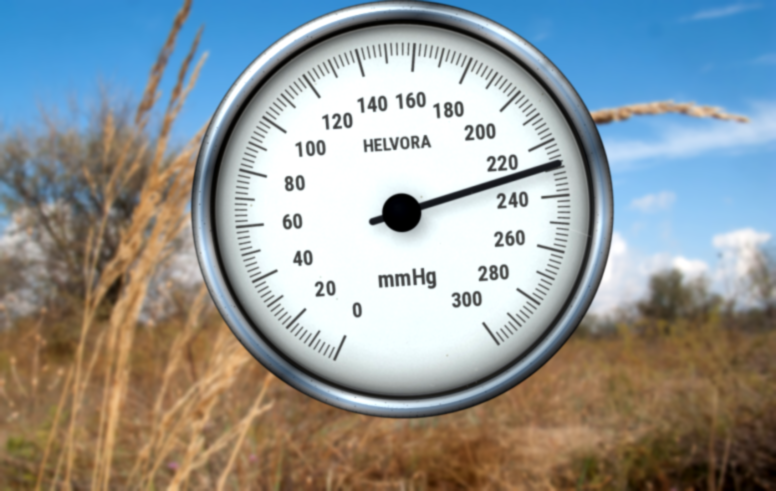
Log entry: mmHg 228
